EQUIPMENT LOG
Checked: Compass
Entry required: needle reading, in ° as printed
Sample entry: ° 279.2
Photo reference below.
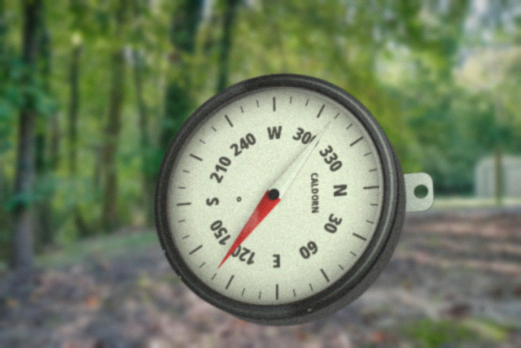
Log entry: ° 130
